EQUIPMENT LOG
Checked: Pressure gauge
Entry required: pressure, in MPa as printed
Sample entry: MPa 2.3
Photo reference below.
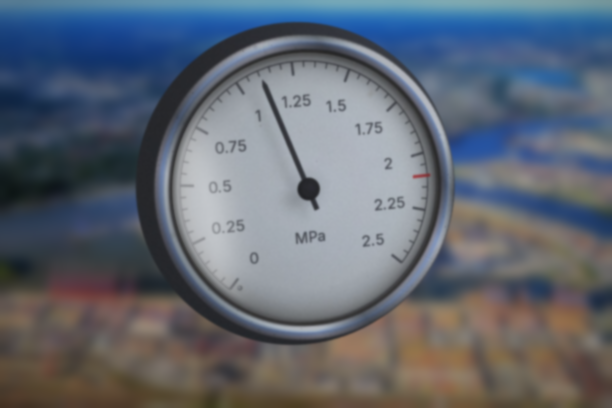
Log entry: MPa 1.1
